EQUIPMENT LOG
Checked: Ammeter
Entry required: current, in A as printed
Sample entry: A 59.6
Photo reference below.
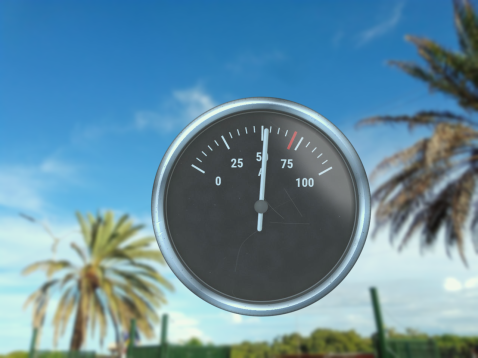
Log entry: A 52.5
